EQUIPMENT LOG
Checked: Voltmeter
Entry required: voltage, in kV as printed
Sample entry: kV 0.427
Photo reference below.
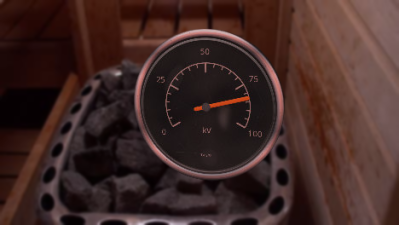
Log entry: kV 82.5
